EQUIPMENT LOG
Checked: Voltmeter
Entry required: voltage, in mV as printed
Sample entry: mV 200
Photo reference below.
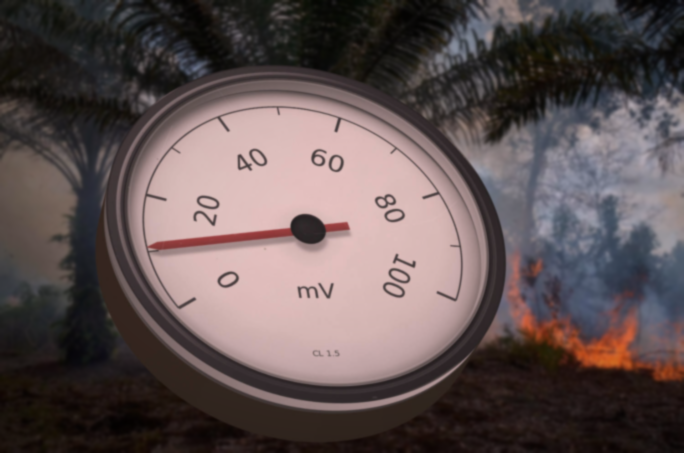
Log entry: mV 10
